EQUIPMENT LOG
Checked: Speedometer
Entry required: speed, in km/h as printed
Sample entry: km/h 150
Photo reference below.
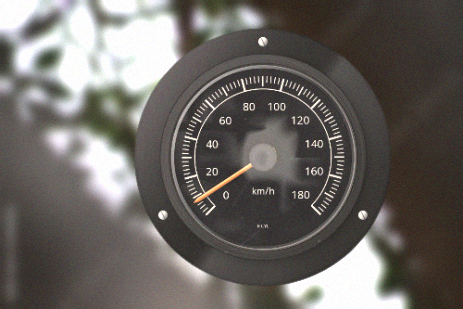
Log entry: km/h 8
